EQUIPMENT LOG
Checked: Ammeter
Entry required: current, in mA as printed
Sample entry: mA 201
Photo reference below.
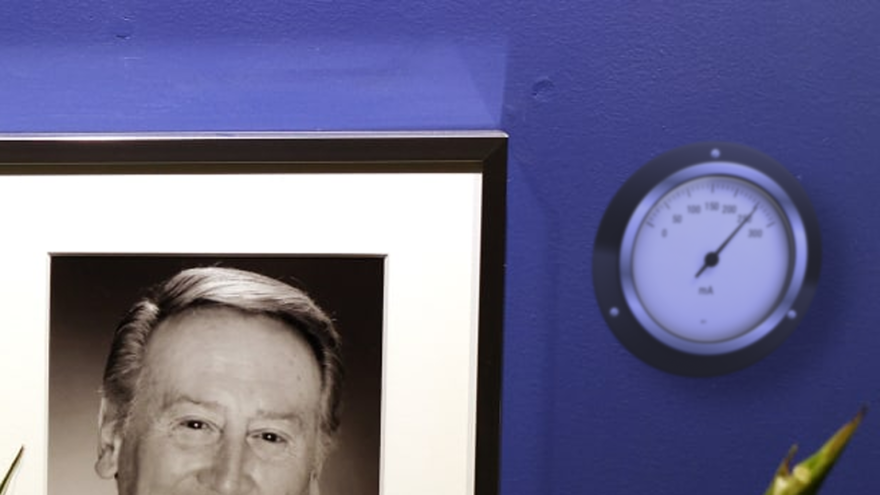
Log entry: mA 250
